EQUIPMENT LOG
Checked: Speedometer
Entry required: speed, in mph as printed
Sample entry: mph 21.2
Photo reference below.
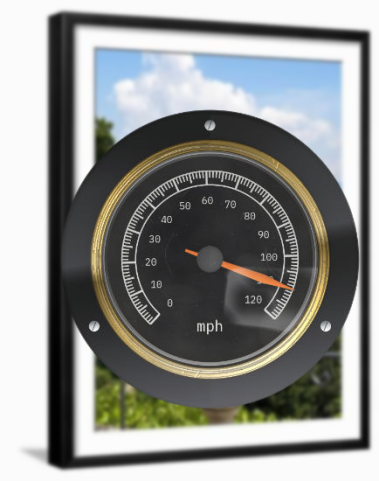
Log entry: mph 110
